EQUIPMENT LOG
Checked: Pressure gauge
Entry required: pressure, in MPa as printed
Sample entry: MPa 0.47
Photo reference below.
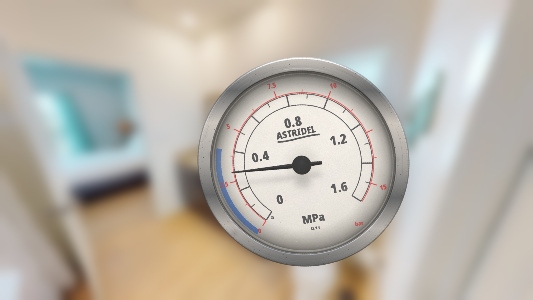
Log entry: MPa 0.3
